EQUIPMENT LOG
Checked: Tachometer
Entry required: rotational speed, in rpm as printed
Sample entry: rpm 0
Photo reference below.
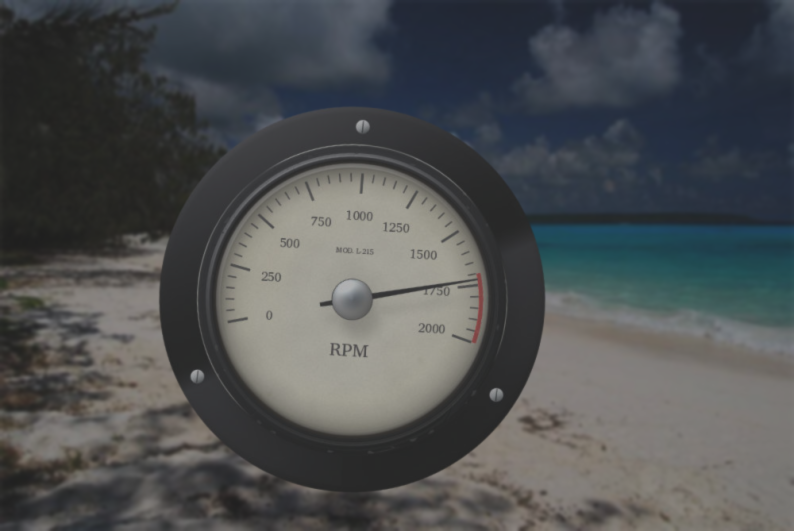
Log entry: rpm 1725
